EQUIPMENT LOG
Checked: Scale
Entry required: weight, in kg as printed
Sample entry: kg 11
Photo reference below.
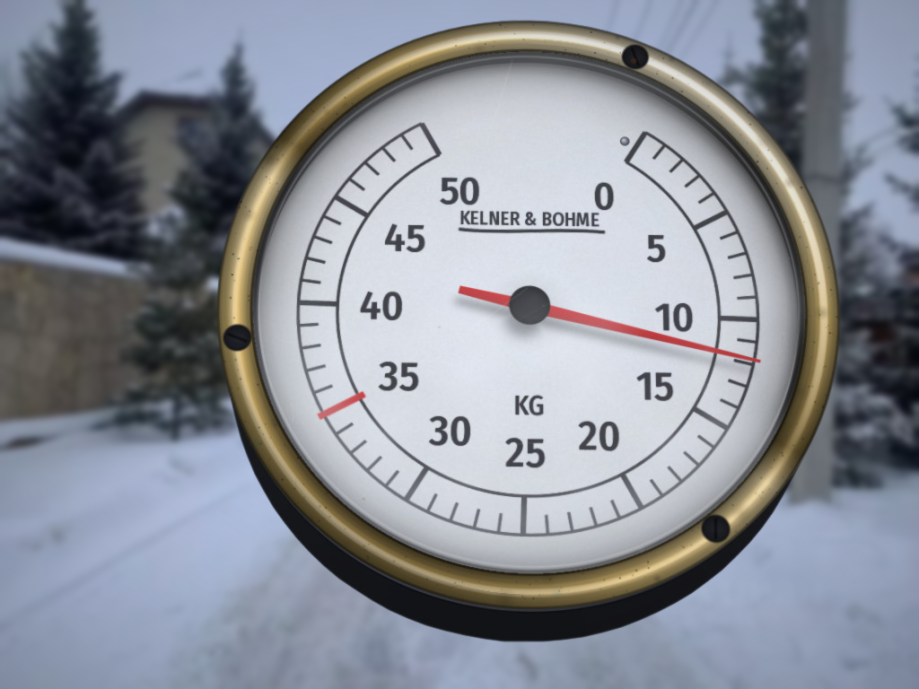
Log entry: kg 12
